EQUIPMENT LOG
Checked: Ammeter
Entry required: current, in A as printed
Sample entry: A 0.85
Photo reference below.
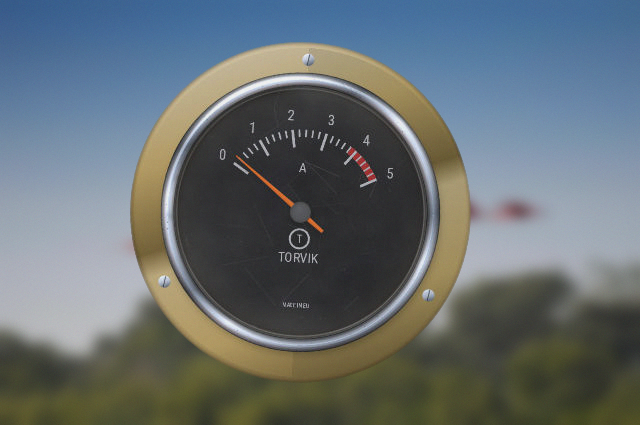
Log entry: A 0.2
